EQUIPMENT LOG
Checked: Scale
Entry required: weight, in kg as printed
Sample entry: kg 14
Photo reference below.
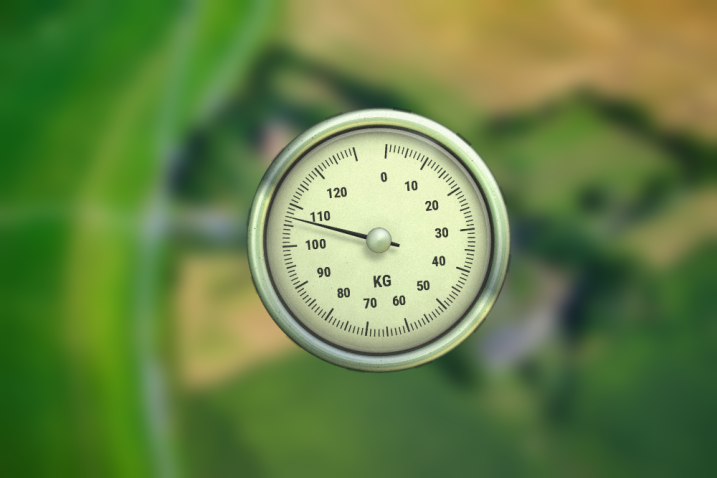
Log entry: kg 107
